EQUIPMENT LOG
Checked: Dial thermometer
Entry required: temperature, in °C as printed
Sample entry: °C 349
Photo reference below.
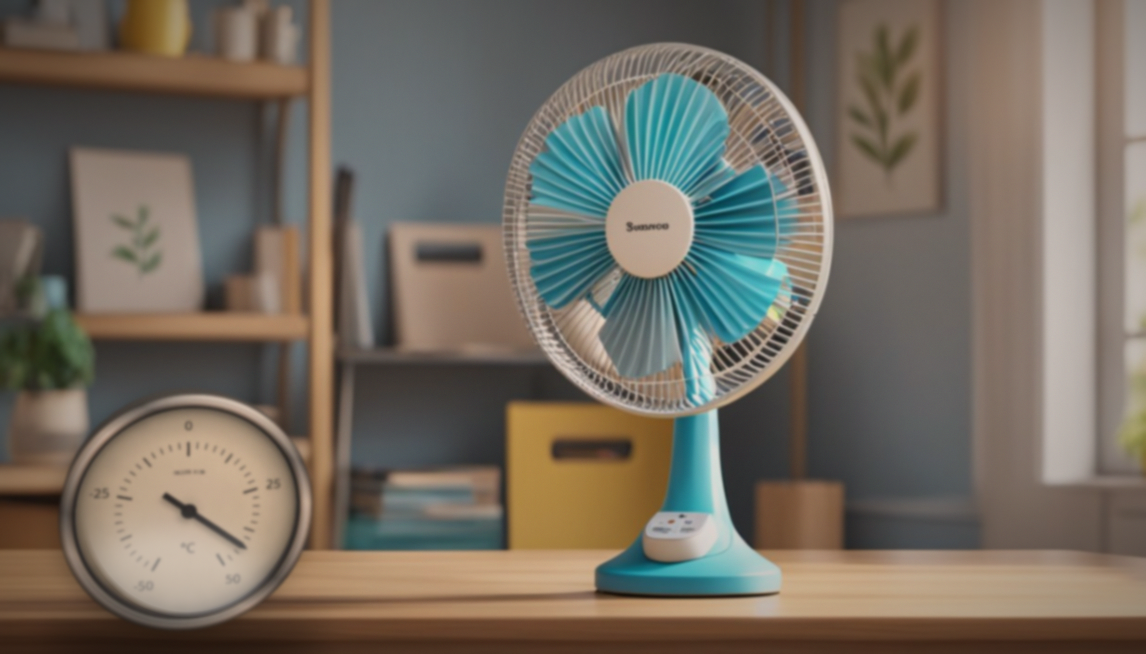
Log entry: °C 42.5
